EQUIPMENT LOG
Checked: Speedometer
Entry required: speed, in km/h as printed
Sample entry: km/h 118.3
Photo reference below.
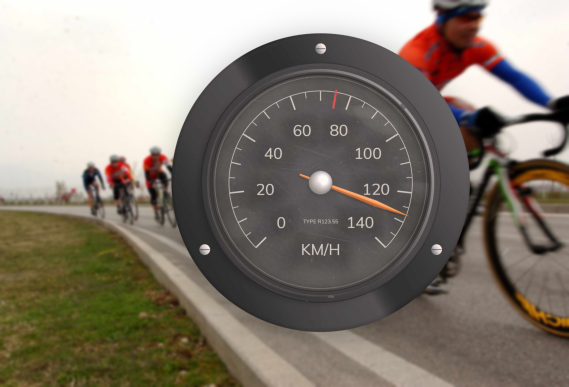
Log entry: km/h 127.5
